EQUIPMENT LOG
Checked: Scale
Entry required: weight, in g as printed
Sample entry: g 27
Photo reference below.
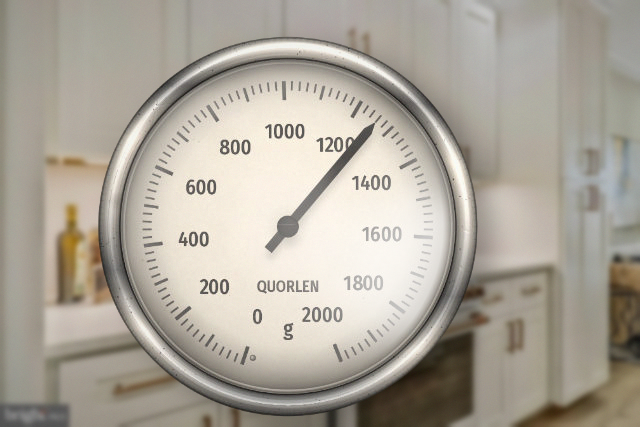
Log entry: g 1260
